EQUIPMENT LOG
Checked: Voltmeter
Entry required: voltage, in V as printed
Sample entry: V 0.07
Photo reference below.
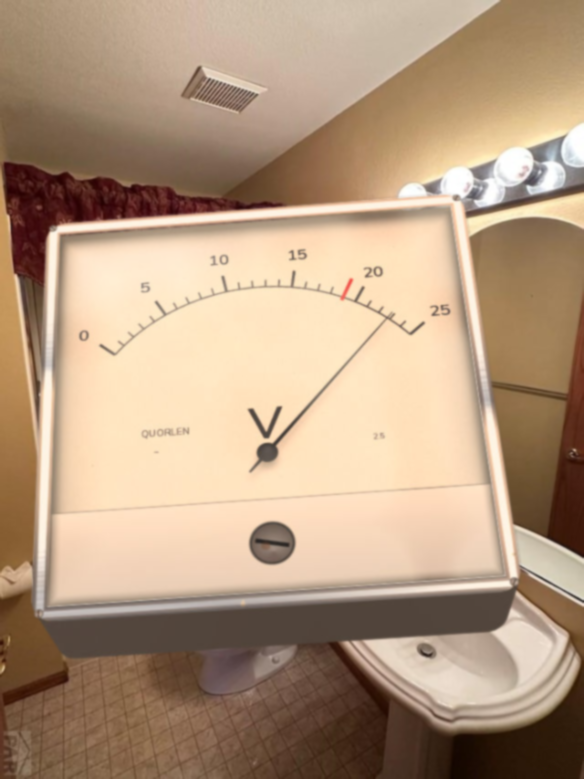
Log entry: V 23
